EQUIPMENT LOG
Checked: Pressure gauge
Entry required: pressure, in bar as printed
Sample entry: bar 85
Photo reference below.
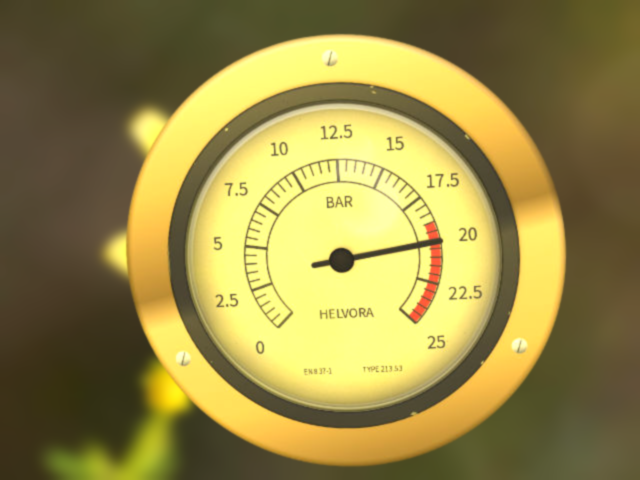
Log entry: bar 20
